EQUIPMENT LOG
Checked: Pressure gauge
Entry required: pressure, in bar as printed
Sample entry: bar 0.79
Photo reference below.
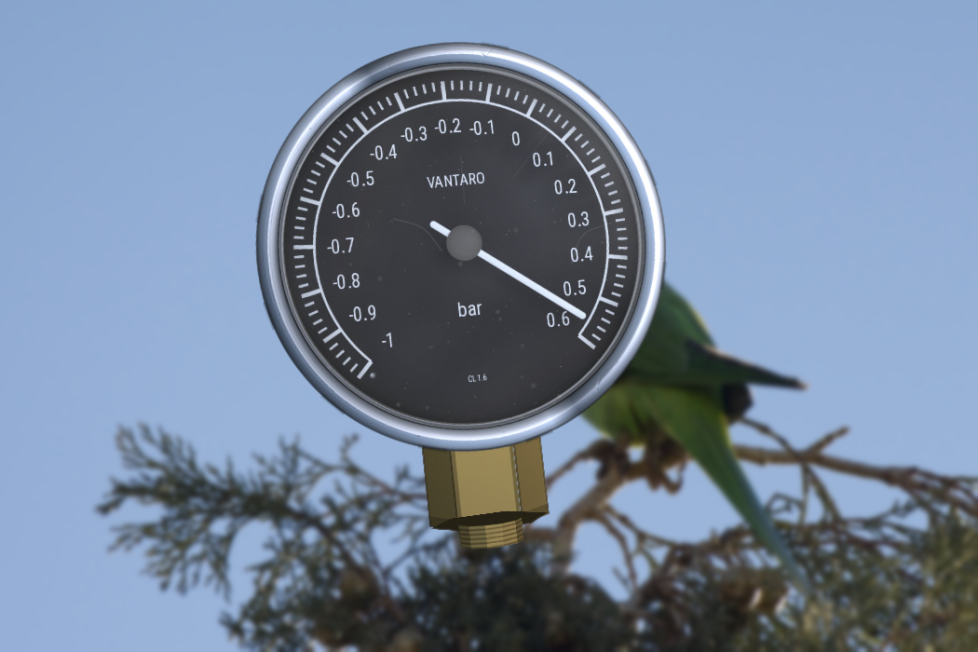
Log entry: bar 0.56
